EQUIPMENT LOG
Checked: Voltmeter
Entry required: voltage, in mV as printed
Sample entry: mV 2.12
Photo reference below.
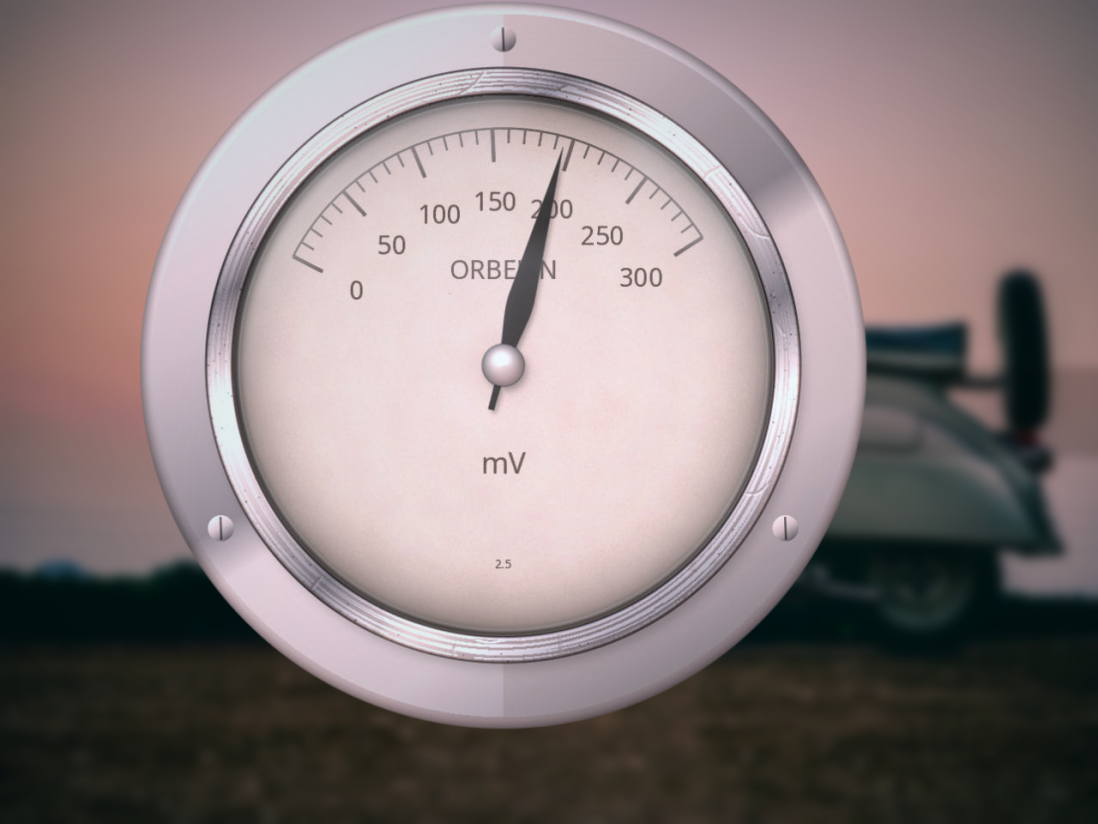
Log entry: mV 195
